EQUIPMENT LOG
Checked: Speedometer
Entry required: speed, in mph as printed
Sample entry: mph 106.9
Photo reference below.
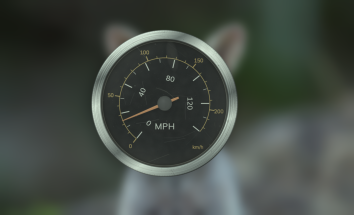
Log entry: mph 15
